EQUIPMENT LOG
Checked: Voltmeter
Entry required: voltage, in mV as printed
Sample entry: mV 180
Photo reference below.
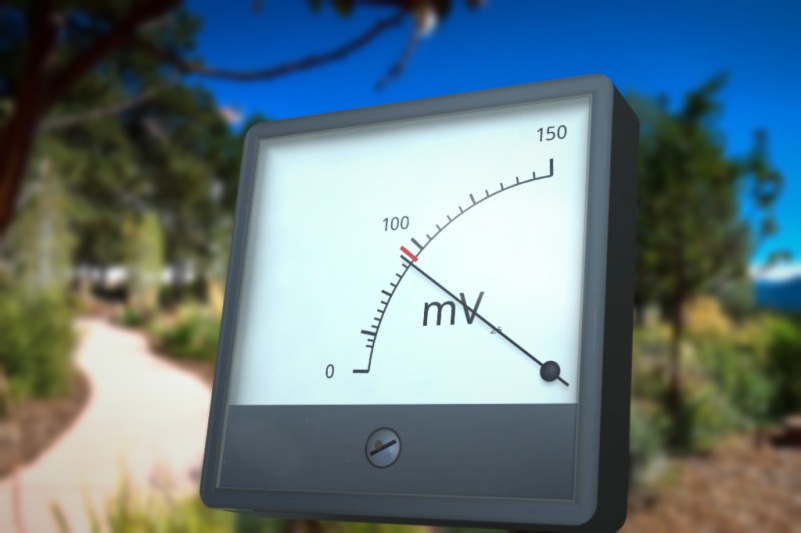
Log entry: mV 92.5
